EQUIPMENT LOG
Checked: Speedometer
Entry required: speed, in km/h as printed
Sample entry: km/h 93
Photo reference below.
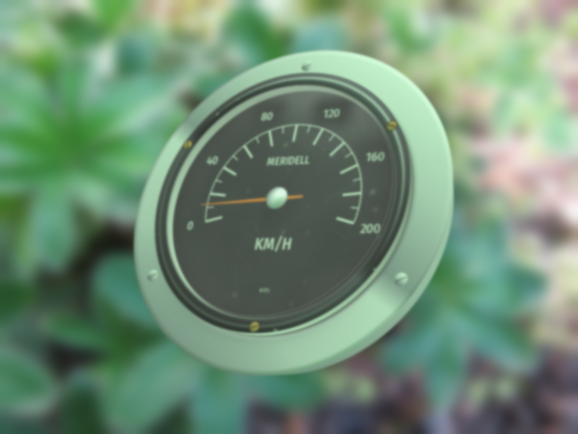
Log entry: km/h 10
